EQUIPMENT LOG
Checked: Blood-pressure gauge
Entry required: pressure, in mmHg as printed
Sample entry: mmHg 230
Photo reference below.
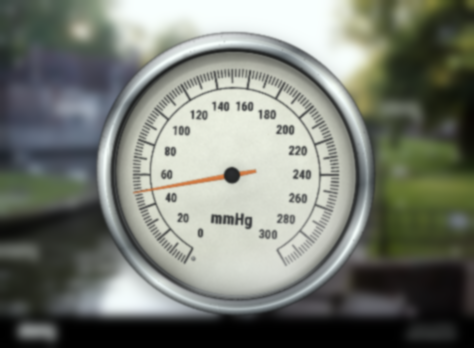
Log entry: mmHg 50
